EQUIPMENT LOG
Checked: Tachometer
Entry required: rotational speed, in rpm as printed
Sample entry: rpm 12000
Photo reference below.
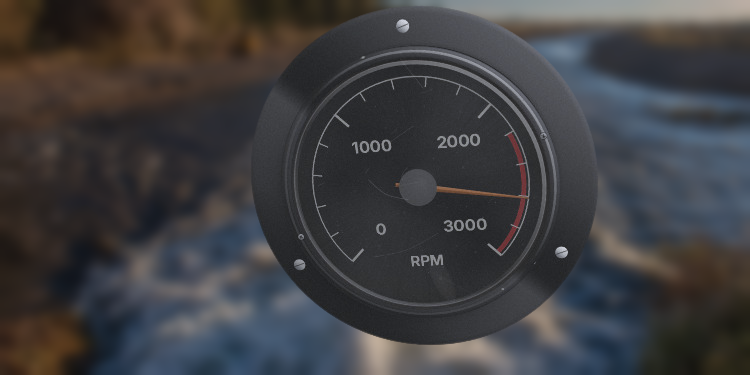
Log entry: rpm 2600
